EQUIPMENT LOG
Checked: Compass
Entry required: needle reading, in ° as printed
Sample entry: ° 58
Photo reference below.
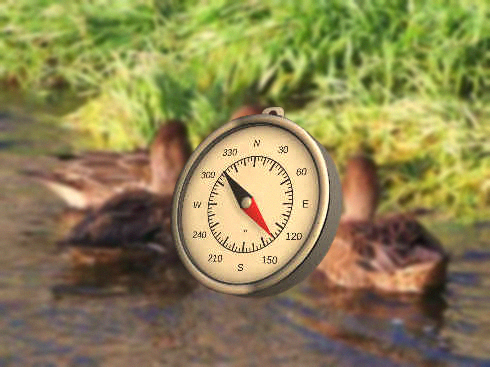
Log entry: ° 135
